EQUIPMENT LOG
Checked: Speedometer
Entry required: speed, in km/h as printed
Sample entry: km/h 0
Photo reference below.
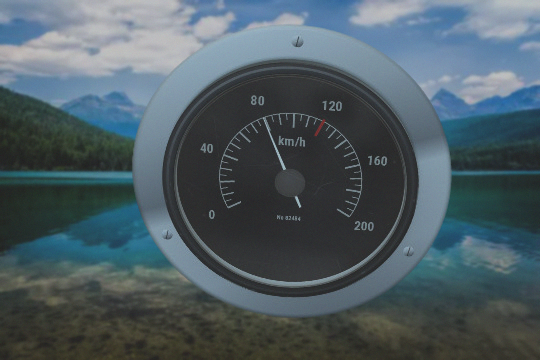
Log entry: km/h 80
